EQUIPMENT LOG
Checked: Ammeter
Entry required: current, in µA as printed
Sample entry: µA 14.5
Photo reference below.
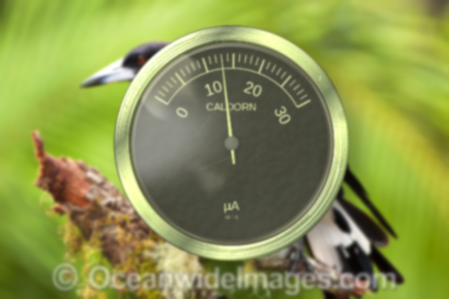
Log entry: µA 13
